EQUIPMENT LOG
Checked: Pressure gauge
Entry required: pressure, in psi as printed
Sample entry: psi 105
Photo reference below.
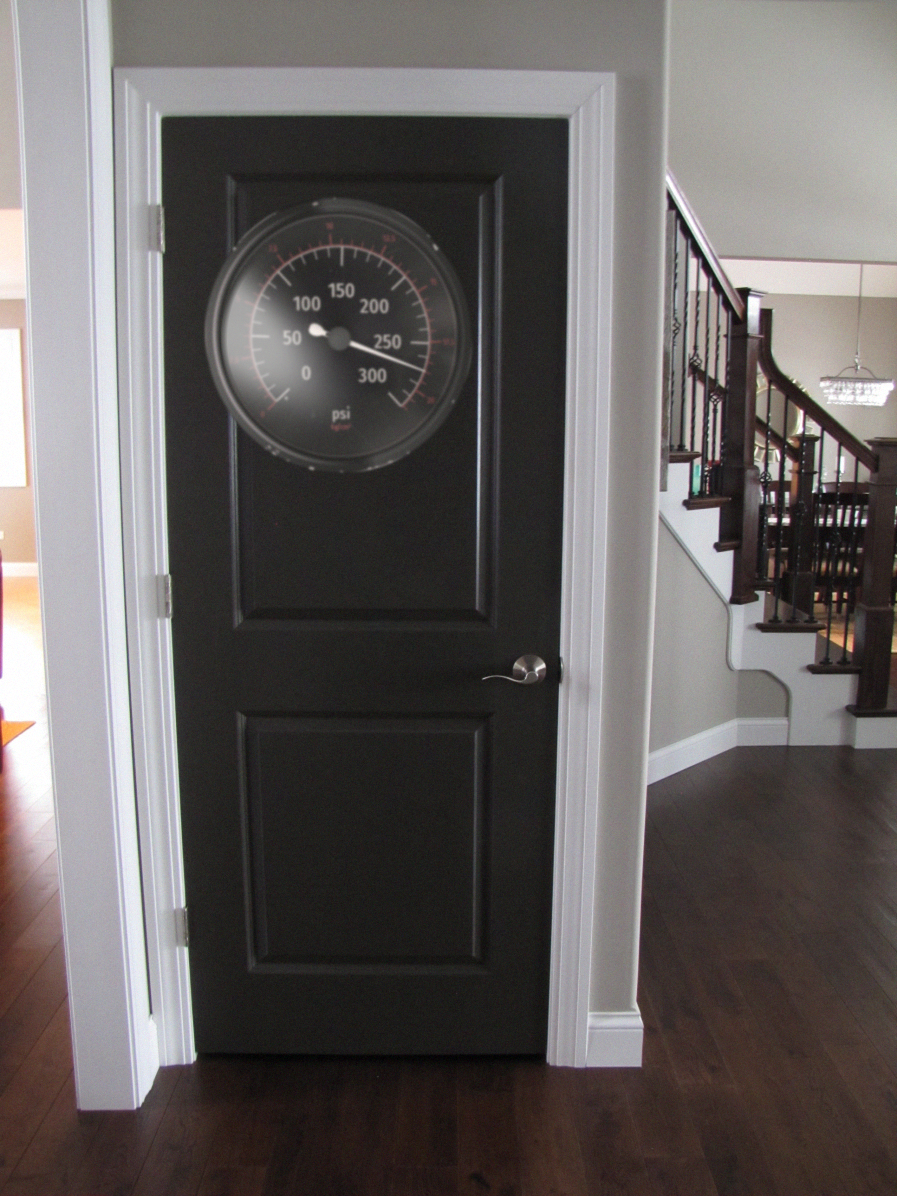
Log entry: psi 270
